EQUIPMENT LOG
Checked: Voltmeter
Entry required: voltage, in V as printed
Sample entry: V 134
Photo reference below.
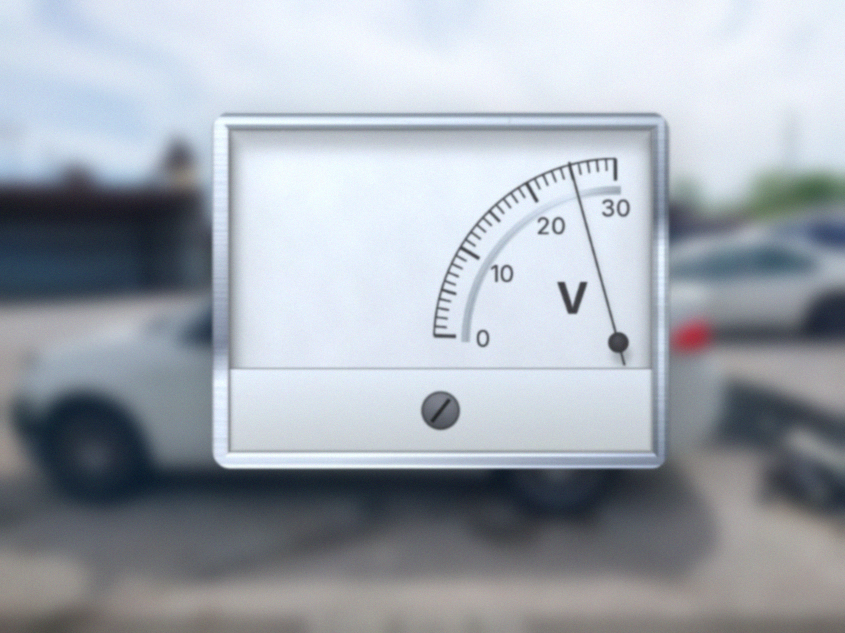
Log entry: V 25
